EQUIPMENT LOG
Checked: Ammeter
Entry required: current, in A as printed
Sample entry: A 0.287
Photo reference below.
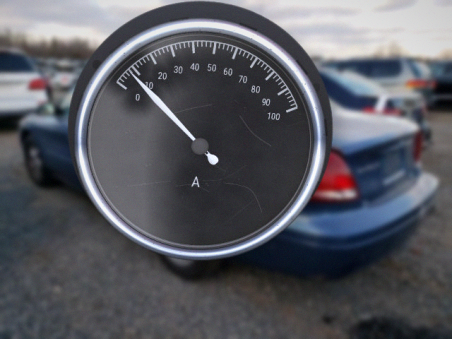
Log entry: A 8
